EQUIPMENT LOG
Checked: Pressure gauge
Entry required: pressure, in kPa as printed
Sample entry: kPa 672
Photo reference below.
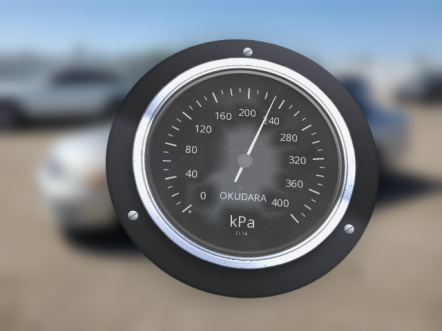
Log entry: kPa 230
